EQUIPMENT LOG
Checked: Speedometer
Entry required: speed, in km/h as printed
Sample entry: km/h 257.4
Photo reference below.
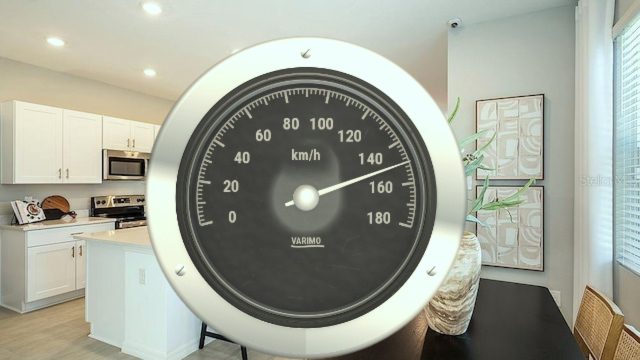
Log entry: km/h 150
